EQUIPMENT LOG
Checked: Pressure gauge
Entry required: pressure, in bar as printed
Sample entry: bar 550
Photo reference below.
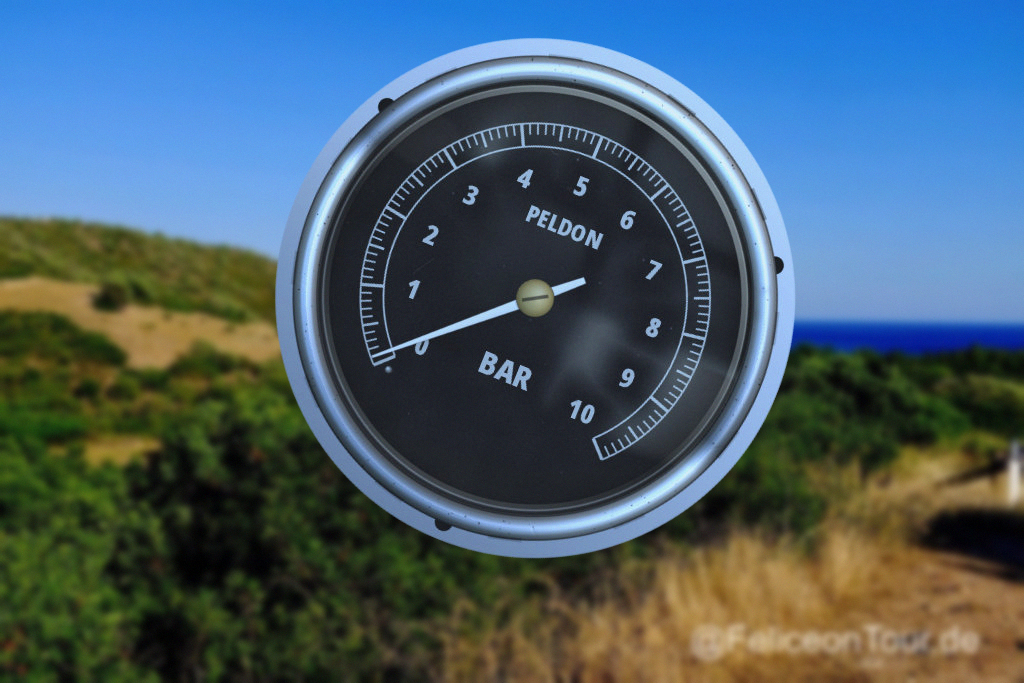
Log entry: bar 0.1
